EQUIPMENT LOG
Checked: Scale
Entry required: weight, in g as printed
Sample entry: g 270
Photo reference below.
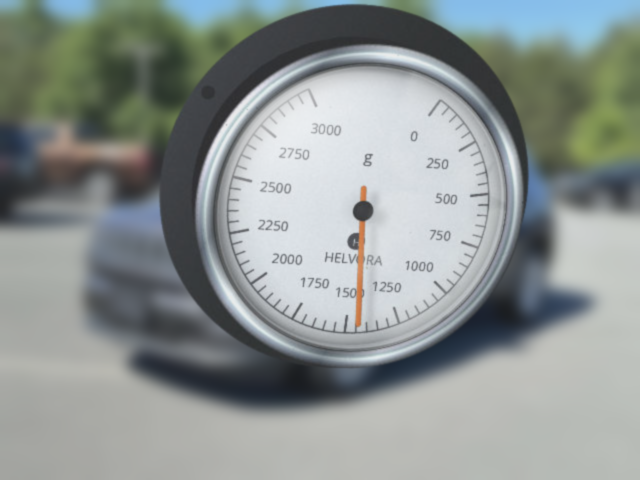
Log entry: g 1450
